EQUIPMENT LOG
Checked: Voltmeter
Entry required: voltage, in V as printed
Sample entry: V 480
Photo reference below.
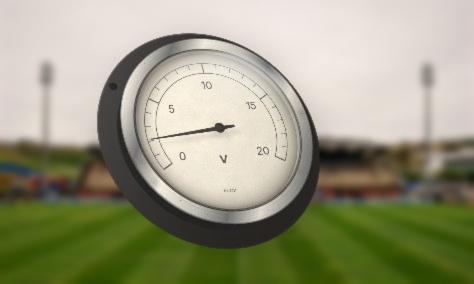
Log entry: V 2
